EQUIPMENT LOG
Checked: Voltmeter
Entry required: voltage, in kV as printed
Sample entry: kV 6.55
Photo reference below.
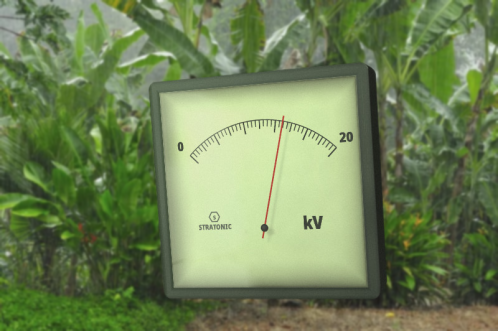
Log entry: kV 13
